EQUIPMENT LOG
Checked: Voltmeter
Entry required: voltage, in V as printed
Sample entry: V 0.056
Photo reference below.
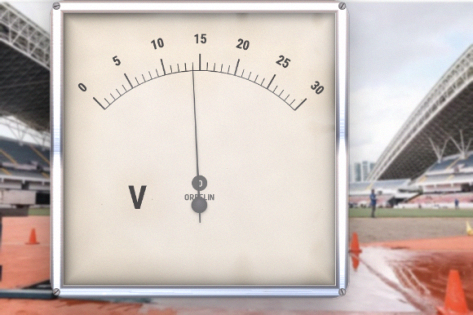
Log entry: V 14
